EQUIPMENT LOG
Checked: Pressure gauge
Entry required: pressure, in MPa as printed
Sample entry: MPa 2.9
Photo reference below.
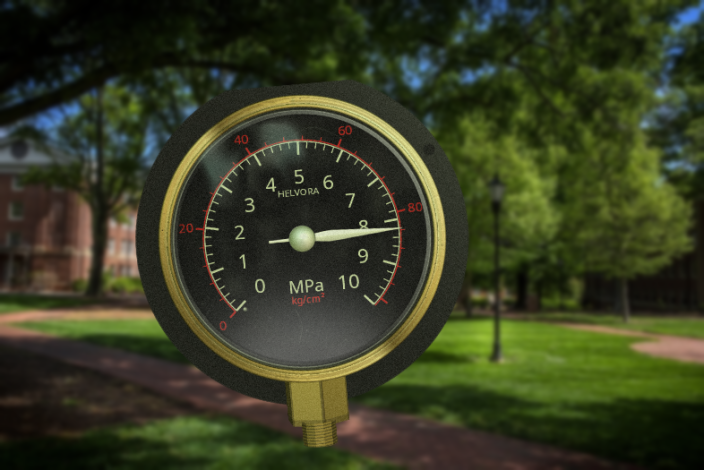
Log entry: MPa 8.2
